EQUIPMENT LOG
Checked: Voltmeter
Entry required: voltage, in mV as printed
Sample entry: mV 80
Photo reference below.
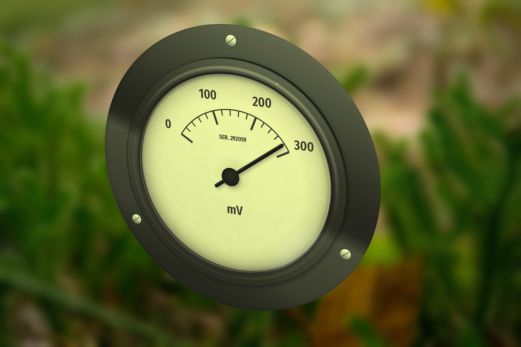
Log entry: mV 280
